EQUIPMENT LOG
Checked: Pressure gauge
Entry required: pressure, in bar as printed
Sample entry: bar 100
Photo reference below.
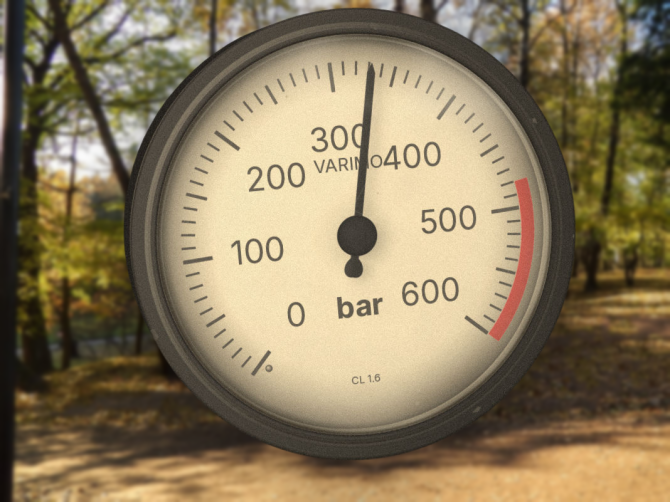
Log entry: bar 330
